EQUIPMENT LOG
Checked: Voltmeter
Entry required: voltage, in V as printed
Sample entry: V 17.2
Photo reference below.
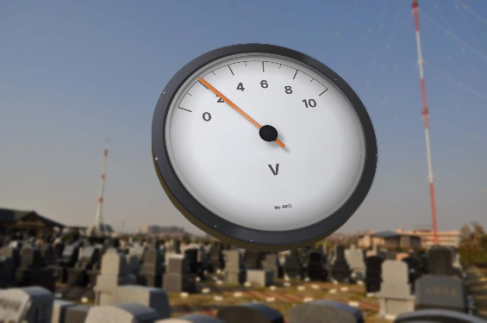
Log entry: V 2
